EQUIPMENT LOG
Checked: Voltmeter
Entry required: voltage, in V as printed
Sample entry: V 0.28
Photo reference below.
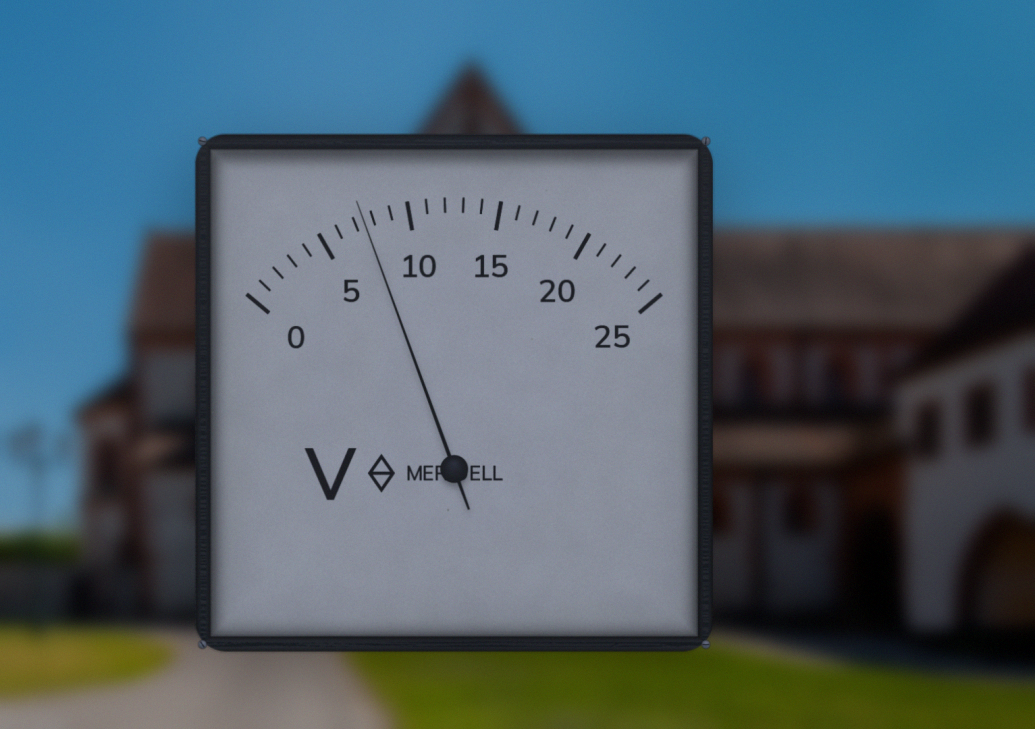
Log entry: V 7.5
